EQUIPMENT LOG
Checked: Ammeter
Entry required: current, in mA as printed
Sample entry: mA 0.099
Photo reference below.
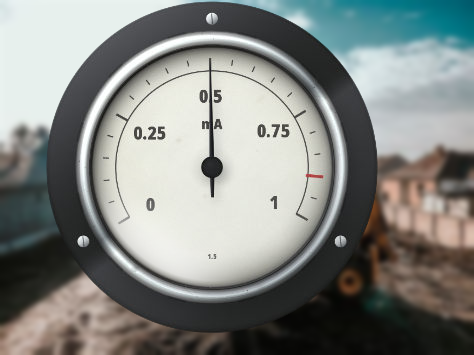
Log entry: mA 0.5
